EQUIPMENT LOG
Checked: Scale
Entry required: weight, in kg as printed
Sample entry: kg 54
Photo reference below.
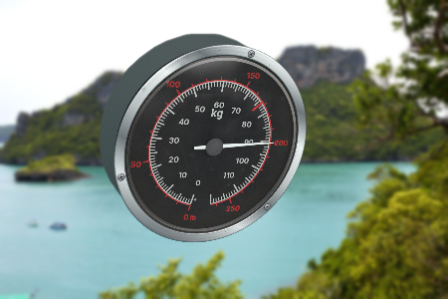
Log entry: kg 90
